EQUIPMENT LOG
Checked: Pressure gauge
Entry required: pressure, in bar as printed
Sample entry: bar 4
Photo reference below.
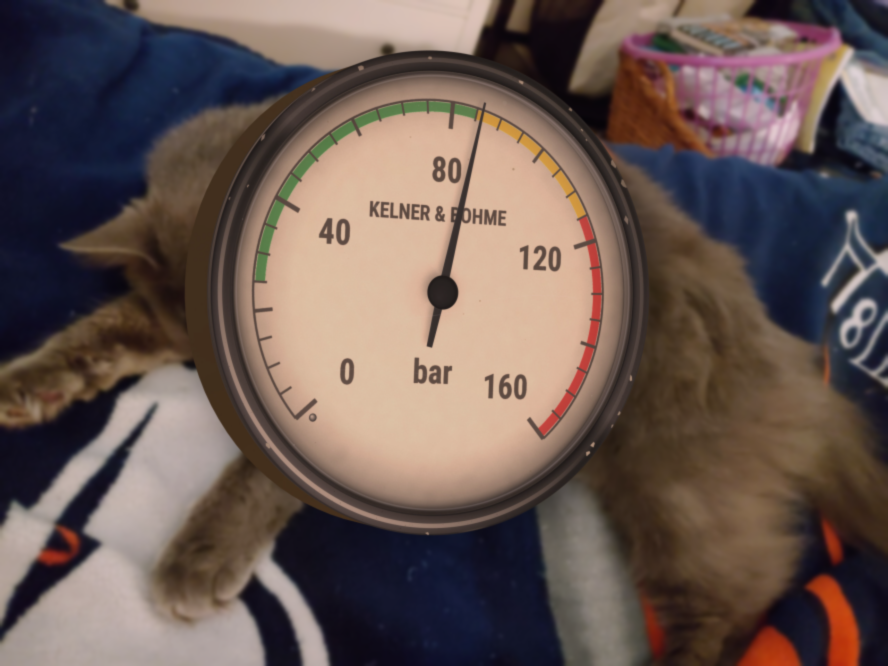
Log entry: bar 85
